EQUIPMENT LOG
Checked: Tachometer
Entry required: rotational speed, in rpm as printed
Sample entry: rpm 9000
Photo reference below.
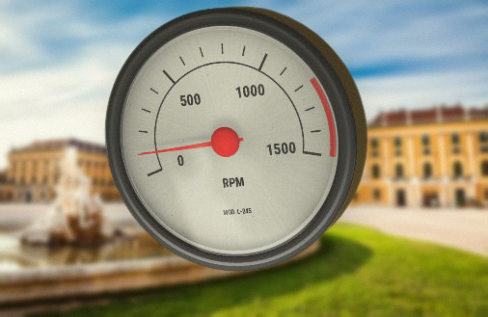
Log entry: rpm 100
